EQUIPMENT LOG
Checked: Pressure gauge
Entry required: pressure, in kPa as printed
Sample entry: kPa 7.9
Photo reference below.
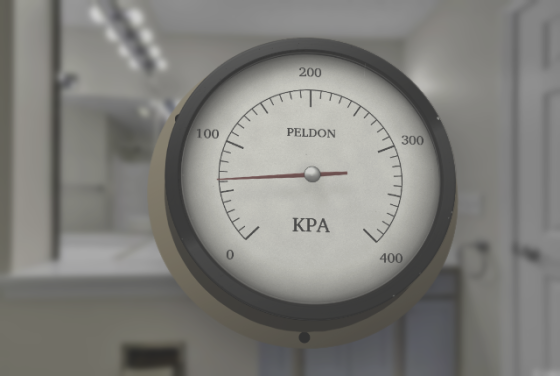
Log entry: kPa 60
